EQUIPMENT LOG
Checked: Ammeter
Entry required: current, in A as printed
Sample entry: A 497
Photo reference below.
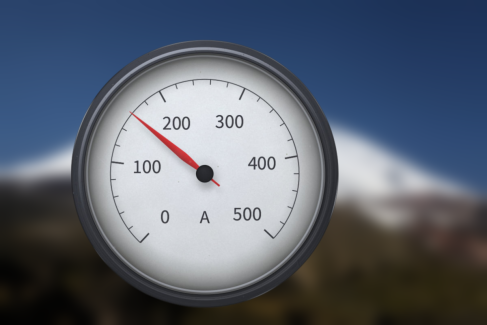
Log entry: A 160
